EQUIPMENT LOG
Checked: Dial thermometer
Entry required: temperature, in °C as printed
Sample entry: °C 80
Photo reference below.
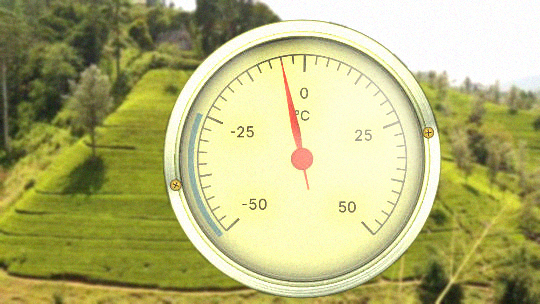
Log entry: °C -5
